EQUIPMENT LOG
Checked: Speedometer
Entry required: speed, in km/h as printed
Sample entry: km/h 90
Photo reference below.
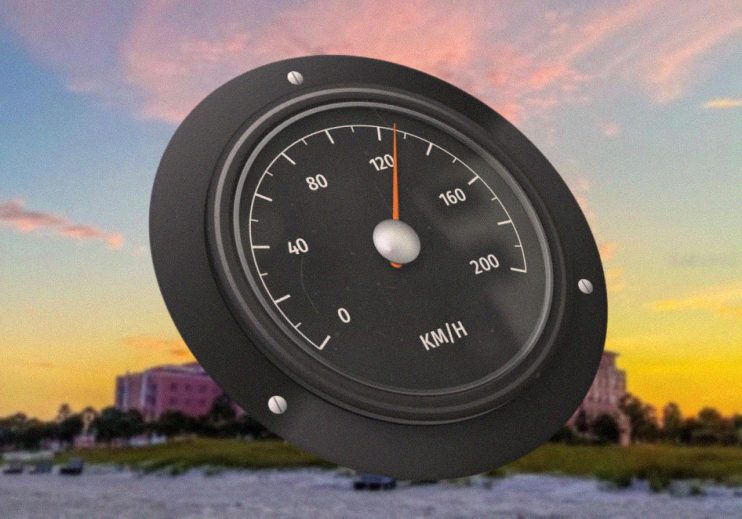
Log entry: km/h 125
